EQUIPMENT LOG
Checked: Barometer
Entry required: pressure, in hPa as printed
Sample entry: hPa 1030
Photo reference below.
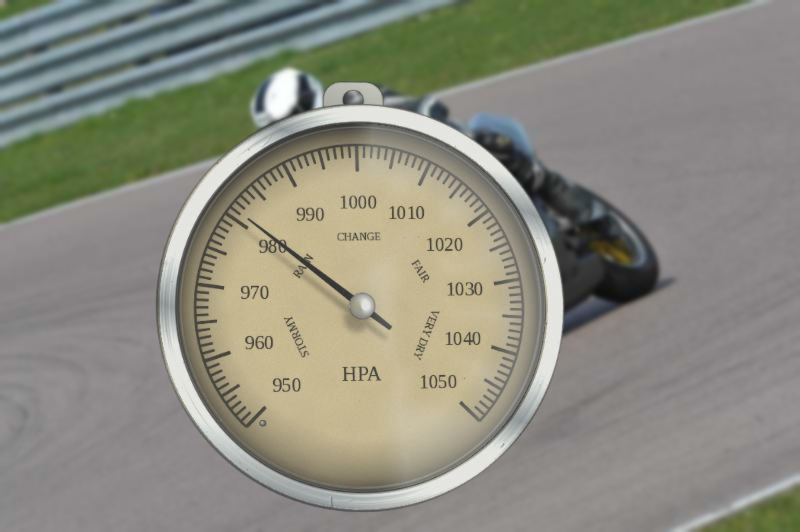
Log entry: hPa 981
